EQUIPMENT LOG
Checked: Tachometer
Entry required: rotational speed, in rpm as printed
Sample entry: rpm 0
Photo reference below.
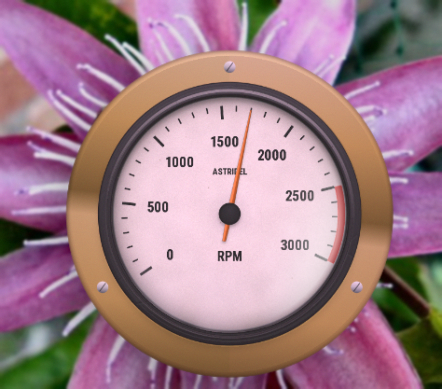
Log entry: rpm 1700
